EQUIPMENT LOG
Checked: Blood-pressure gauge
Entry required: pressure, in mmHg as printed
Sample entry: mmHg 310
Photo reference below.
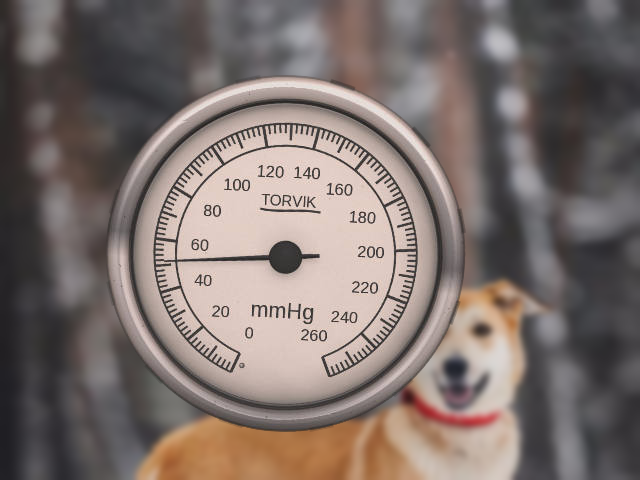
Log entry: mmHg 52
